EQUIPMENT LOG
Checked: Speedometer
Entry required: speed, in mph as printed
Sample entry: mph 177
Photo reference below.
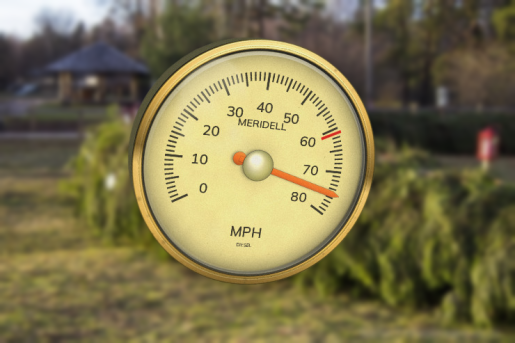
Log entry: mph 75
